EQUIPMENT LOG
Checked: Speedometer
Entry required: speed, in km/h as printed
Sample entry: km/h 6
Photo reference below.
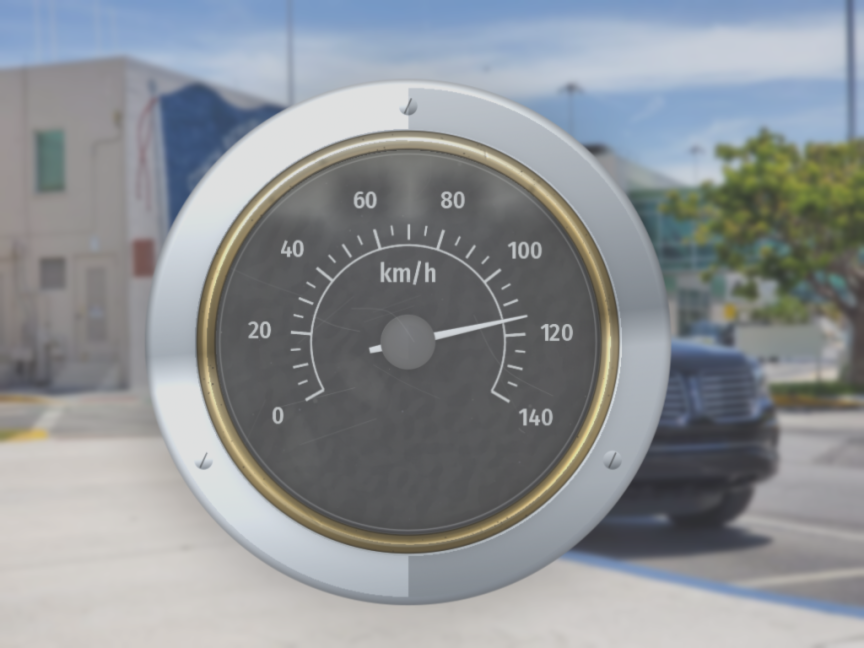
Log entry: km/h 115
